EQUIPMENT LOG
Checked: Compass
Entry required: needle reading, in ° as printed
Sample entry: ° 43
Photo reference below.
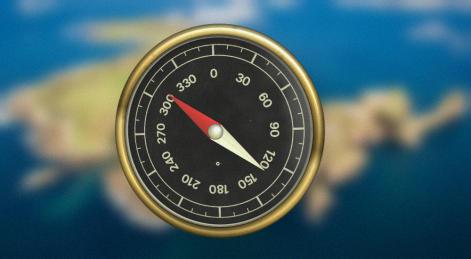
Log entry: ° 310
